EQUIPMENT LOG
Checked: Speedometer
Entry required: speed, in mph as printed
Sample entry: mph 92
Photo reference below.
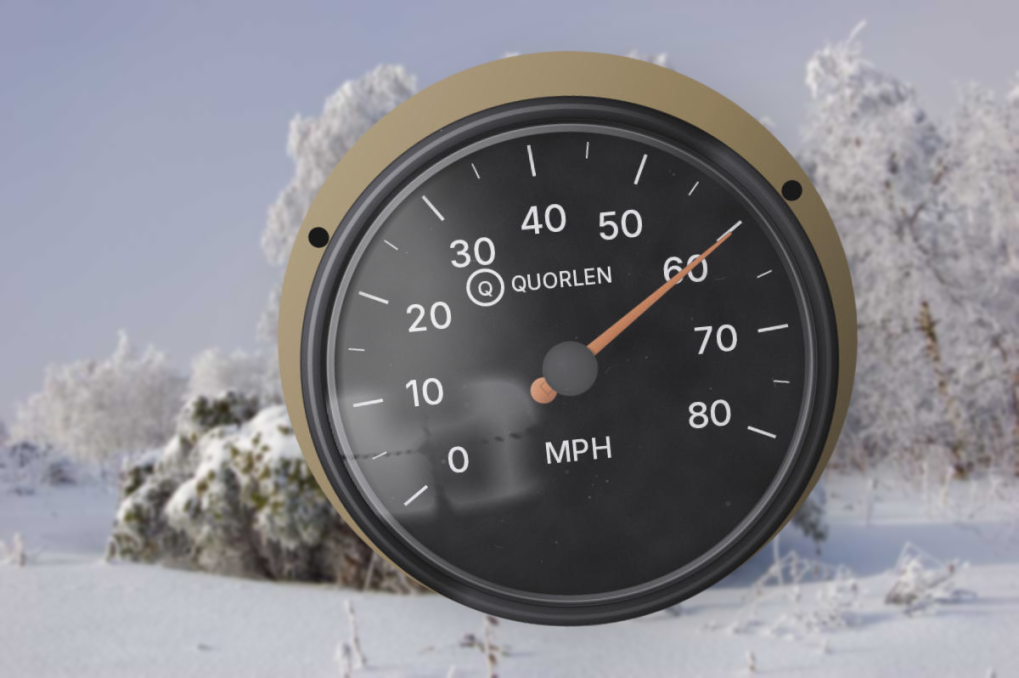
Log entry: mph 60
